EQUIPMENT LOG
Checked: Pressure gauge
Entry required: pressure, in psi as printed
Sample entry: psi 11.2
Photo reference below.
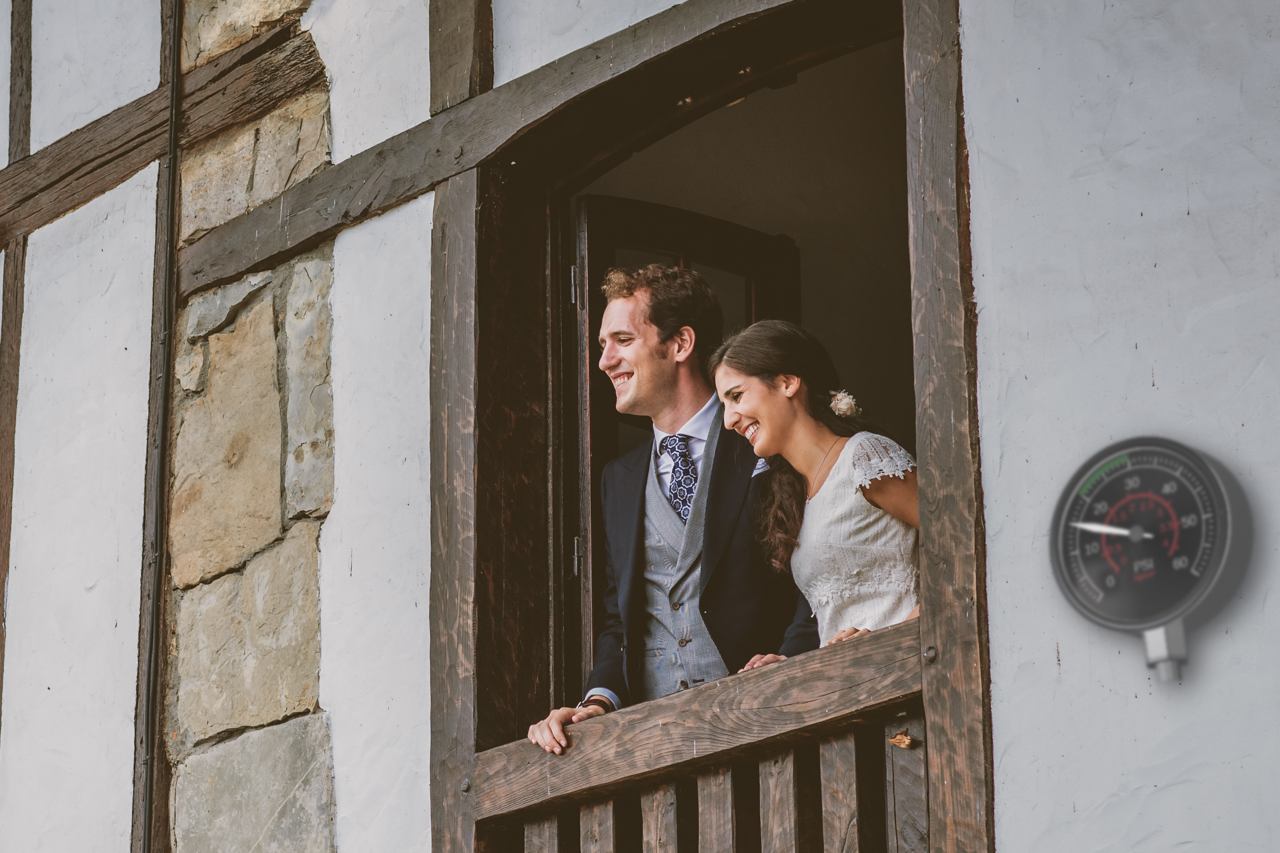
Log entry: psi 15
